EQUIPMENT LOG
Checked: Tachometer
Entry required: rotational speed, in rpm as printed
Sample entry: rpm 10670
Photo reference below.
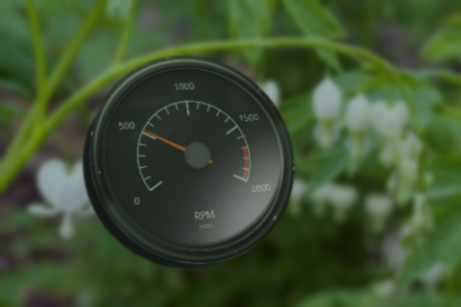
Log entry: rpm 500
